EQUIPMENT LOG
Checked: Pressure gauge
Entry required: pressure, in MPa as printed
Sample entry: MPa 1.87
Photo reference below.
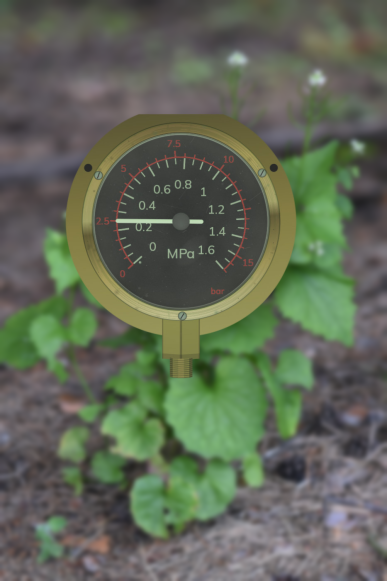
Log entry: MPa 0.25
